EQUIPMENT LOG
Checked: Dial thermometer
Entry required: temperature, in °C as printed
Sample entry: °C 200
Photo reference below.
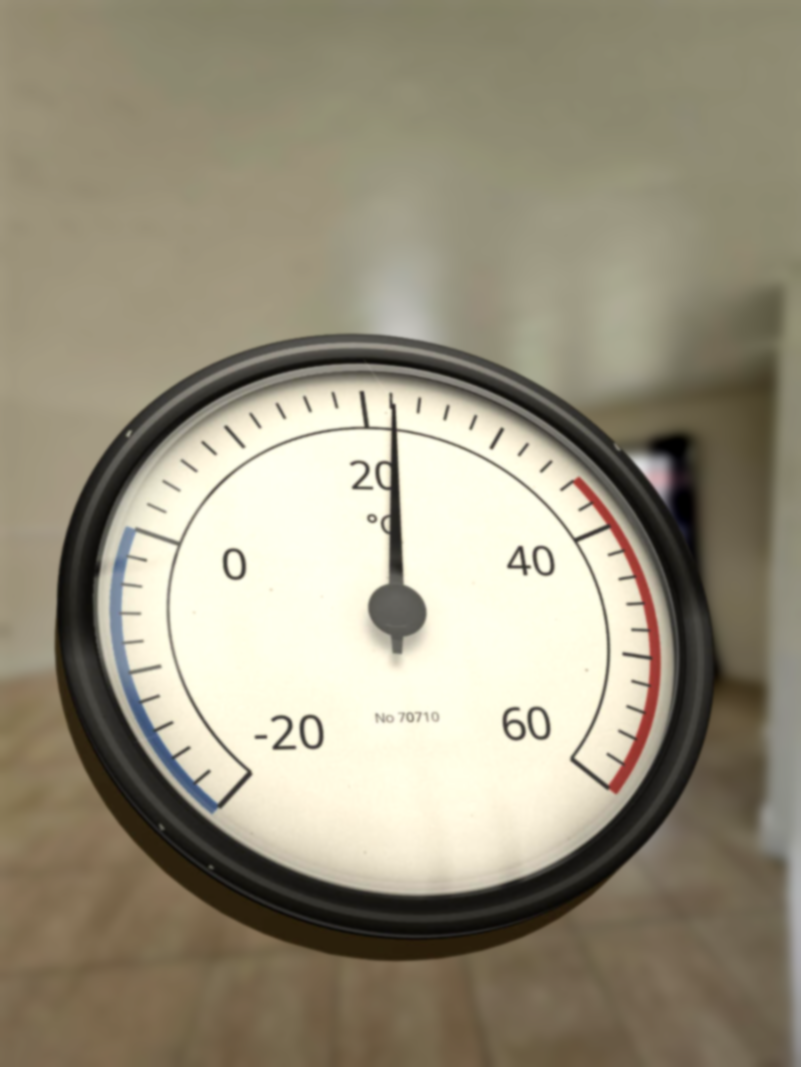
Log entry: °C 22
